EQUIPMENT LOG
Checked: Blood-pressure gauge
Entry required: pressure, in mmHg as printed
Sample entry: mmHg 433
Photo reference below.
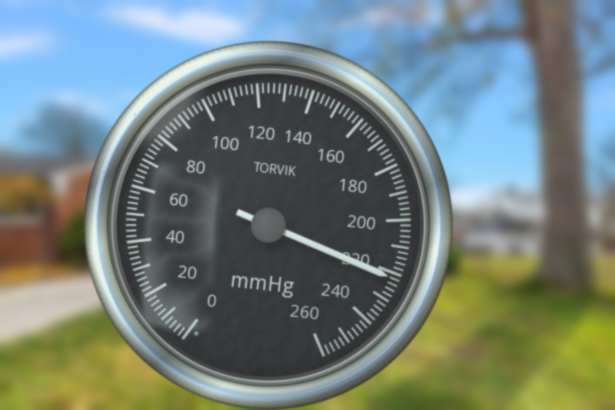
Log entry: mmHg 222
